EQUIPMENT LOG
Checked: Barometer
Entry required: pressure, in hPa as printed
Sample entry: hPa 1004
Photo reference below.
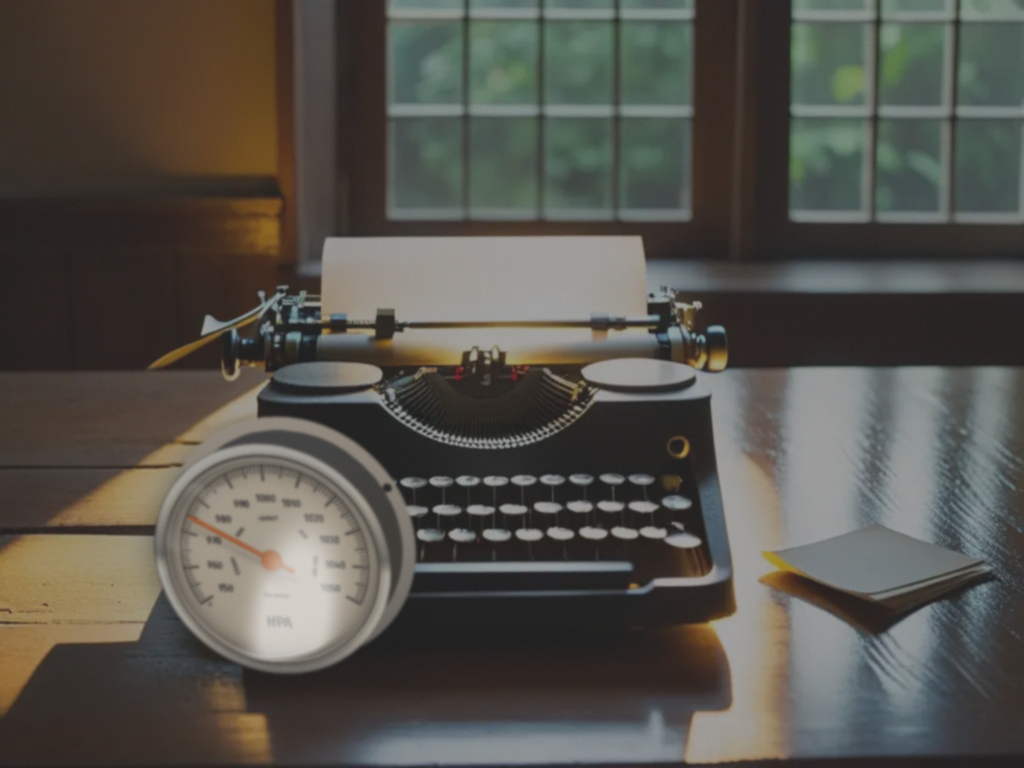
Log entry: hPa 975
